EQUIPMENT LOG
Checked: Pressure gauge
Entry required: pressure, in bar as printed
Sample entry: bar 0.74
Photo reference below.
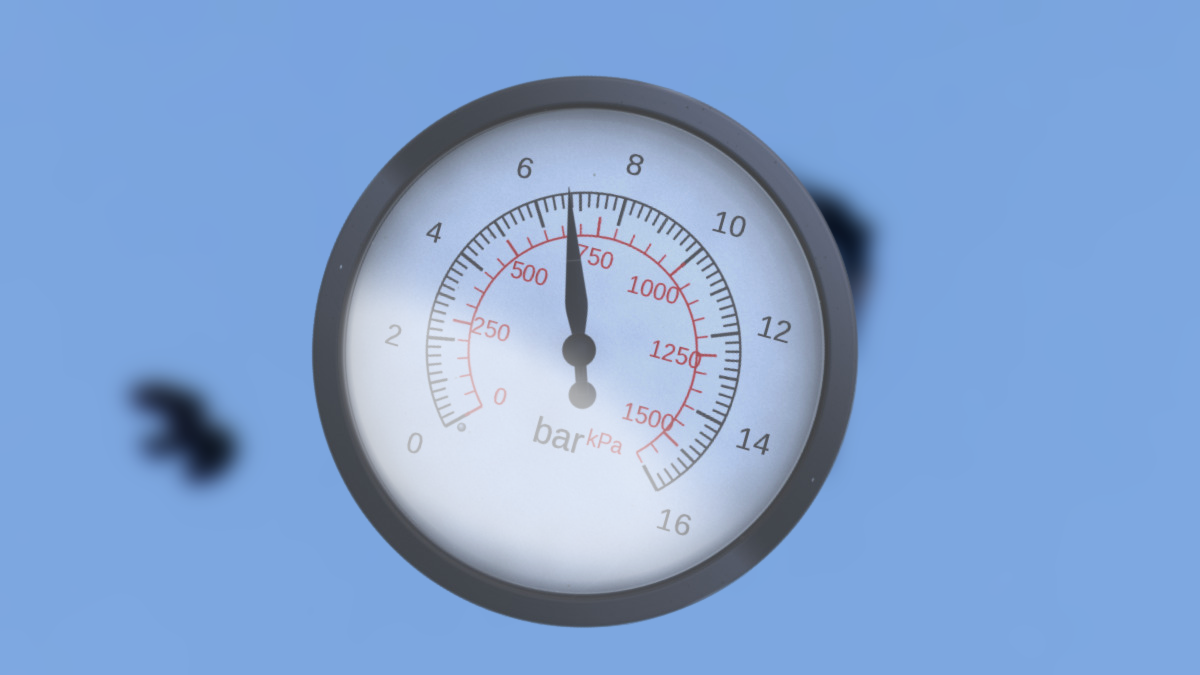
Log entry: bar 6.8
